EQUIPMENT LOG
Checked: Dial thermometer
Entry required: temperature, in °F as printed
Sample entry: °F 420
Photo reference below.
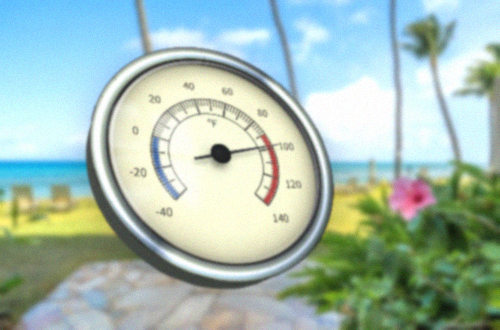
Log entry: °F 100
